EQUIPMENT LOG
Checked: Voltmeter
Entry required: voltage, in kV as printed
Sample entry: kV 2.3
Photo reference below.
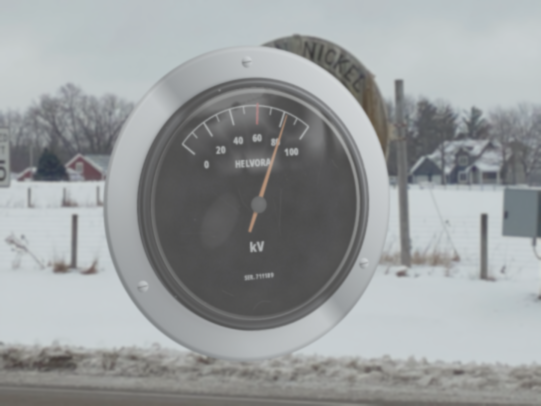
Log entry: kV 80
